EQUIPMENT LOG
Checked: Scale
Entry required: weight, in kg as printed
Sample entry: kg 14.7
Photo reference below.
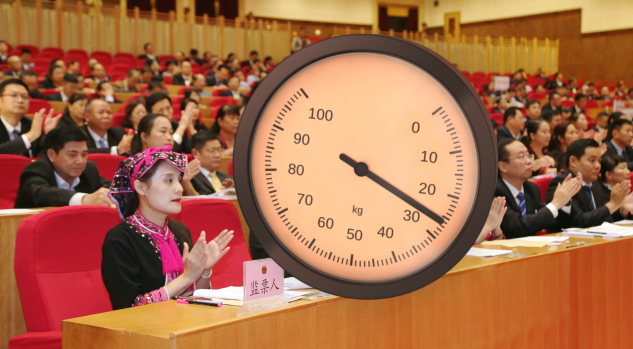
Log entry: kg 26
